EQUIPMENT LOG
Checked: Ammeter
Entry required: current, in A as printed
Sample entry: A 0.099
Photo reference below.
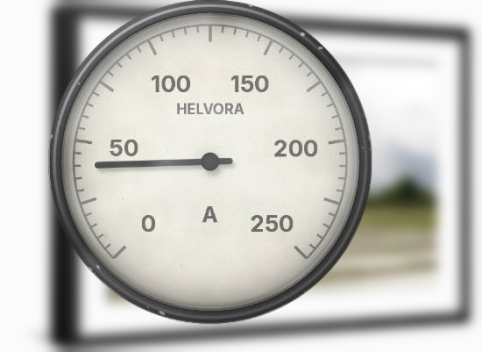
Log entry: A 40
